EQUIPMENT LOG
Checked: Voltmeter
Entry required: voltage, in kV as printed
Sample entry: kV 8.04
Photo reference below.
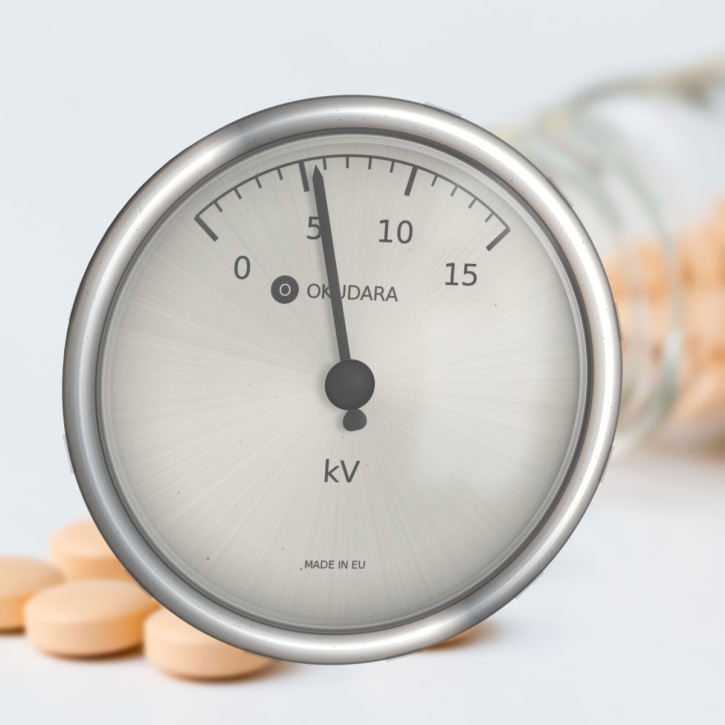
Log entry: kV 5.5
